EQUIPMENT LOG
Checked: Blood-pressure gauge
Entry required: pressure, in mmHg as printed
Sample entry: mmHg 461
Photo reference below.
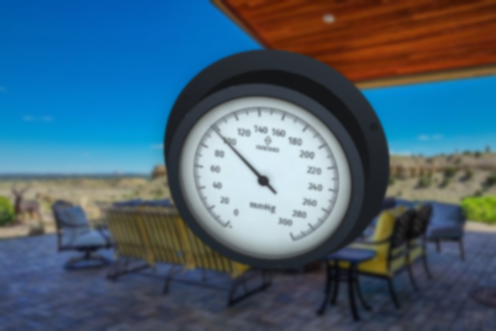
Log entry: mmHg 100
